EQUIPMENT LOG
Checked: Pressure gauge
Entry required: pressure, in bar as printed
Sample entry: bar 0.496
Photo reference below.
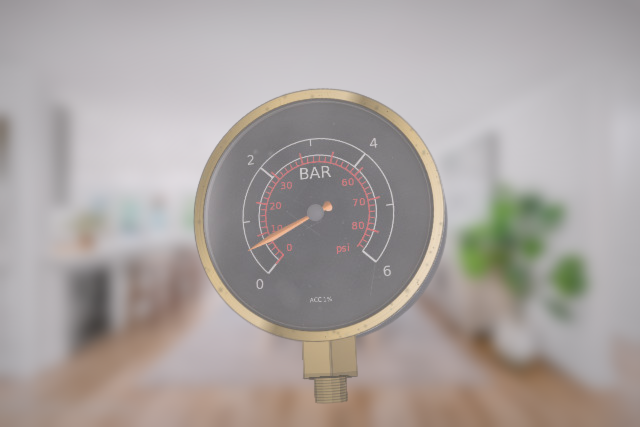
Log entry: bar 0.5
